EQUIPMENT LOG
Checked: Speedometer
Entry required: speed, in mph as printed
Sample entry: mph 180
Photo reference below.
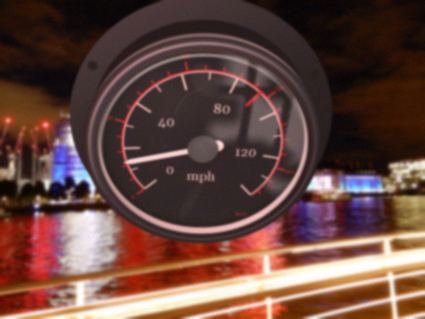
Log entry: mph 15
